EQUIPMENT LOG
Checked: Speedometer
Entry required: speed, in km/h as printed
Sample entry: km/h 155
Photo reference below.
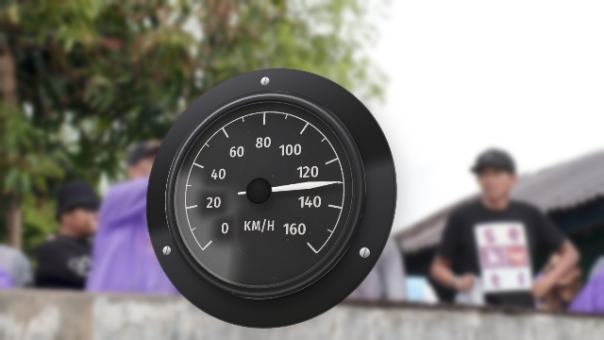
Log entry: km/h 130
